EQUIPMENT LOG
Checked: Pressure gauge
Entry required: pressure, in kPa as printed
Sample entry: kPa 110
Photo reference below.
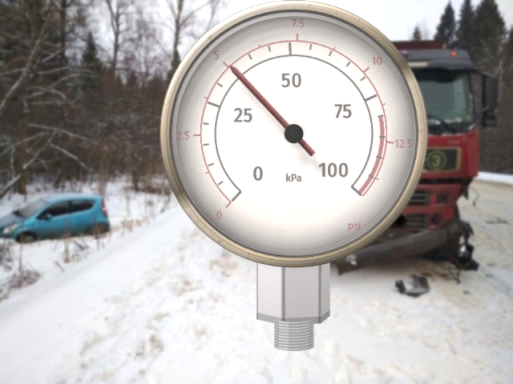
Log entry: kPa 35
